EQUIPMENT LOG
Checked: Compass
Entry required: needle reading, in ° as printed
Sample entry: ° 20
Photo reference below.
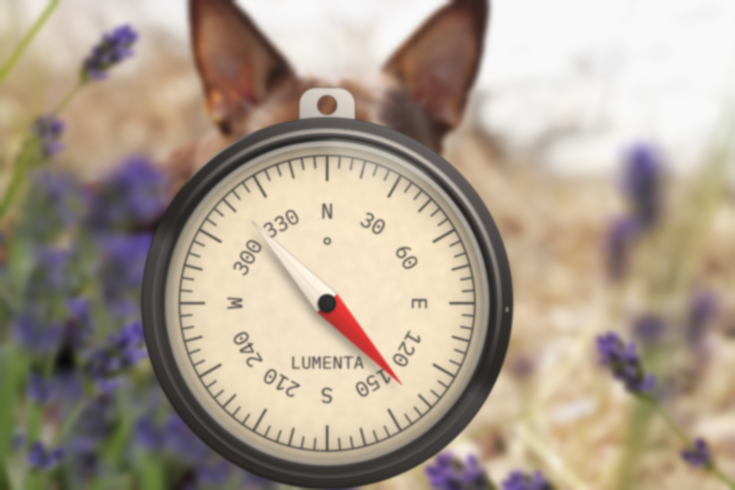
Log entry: ° 137.5
